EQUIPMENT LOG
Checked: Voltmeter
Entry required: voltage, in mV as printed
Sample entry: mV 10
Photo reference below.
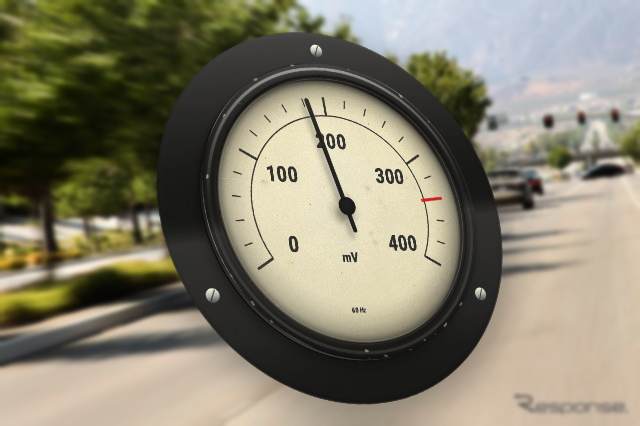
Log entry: mV 180
